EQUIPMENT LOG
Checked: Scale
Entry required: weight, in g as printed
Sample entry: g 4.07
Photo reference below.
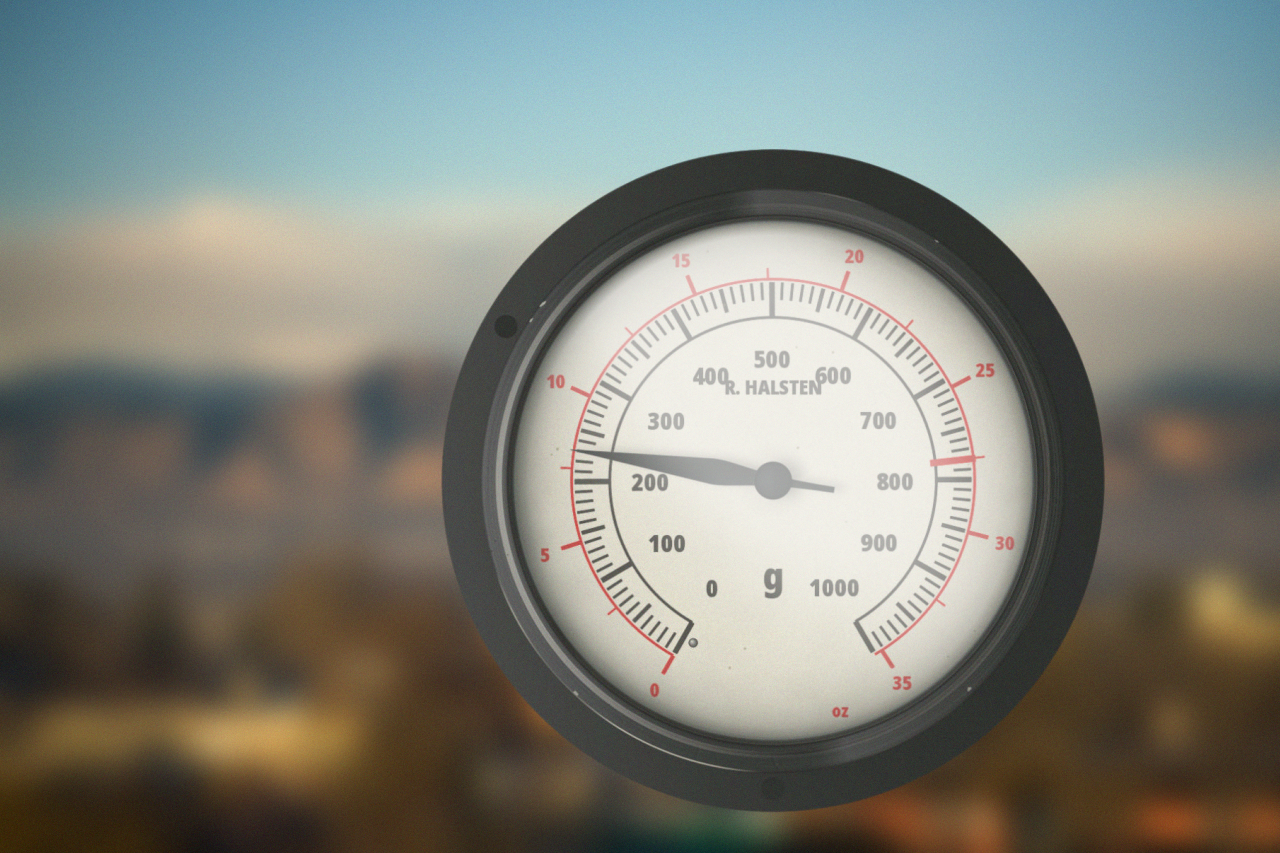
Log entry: g 230
